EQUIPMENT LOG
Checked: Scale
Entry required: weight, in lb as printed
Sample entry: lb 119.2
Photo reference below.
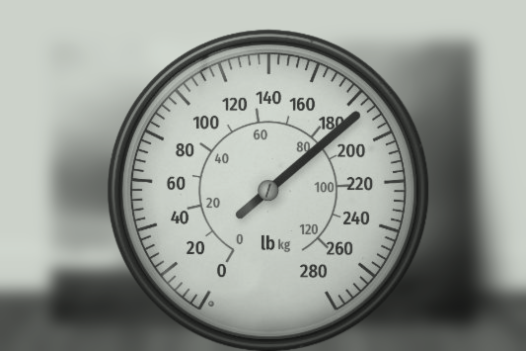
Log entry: lb 186
